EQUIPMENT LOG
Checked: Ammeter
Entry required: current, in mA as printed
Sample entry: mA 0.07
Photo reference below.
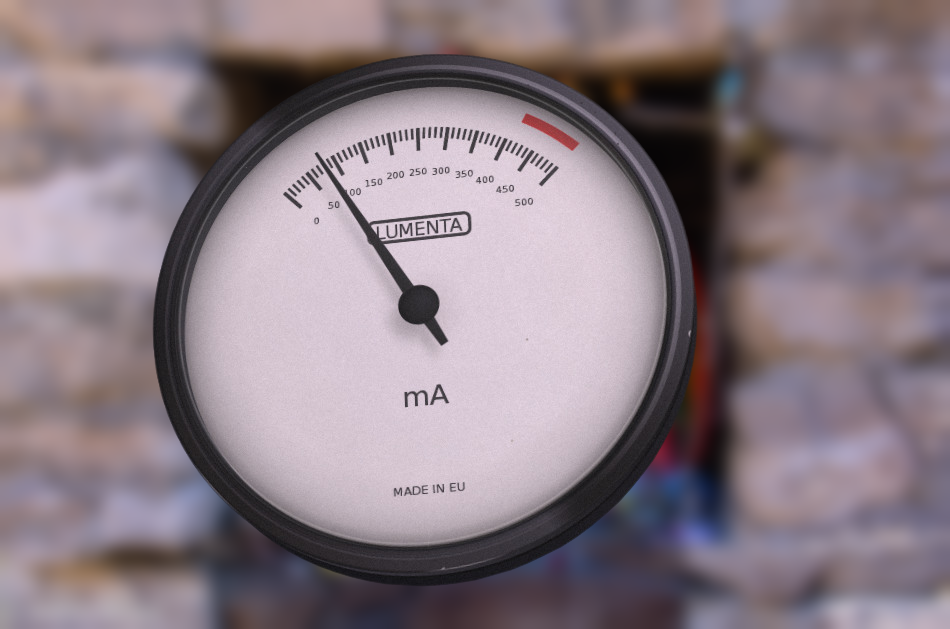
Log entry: mA 80
